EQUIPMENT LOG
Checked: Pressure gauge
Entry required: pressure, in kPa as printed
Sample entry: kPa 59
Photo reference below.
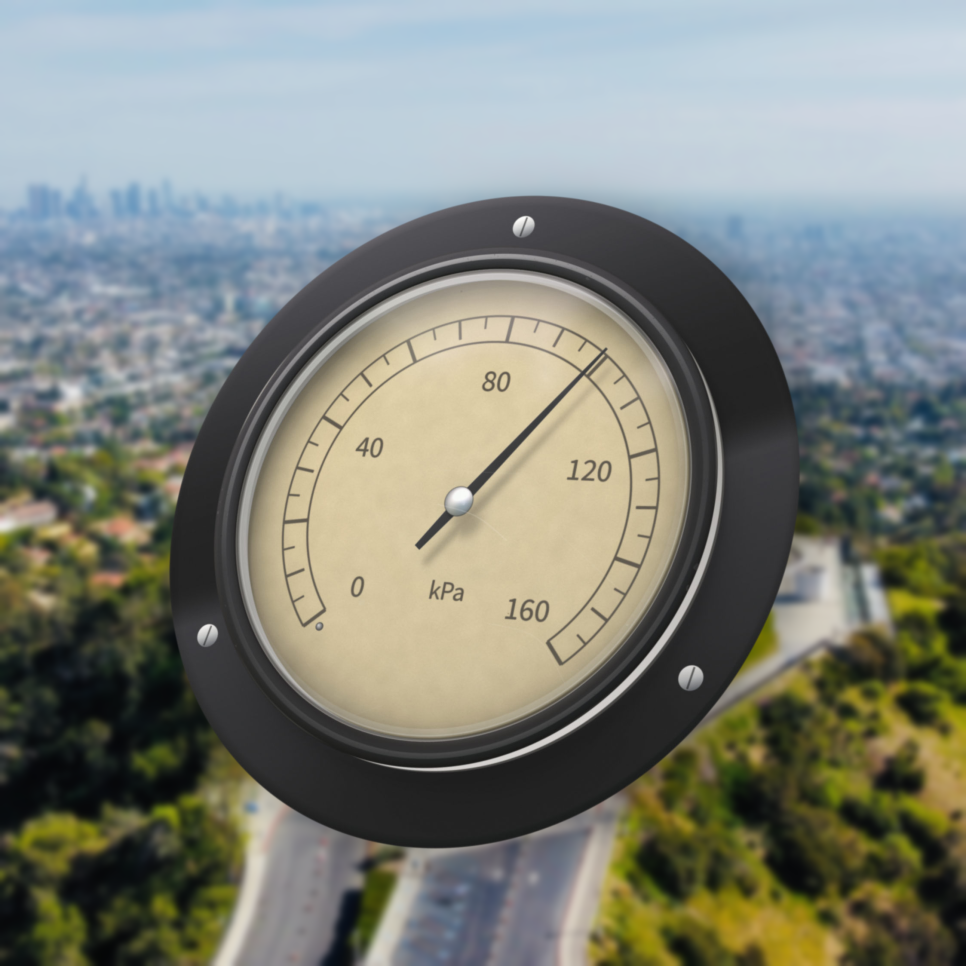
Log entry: kPa 100
